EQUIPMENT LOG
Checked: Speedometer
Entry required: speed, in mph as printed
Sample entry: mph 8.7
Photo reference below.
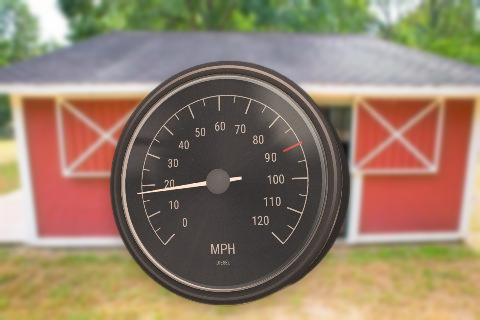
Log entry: mph 17.5
